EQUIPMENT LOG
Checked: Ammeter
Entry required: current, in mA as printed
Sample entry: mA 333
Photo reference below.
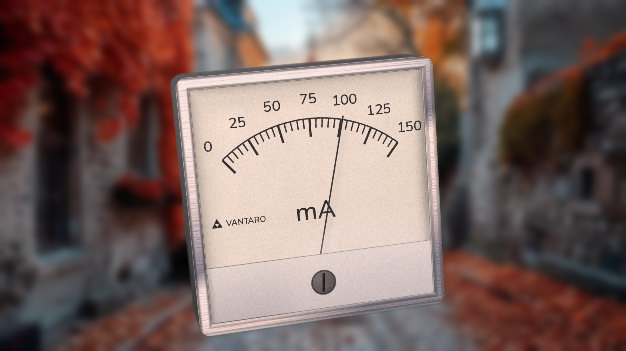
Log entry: mA 100
